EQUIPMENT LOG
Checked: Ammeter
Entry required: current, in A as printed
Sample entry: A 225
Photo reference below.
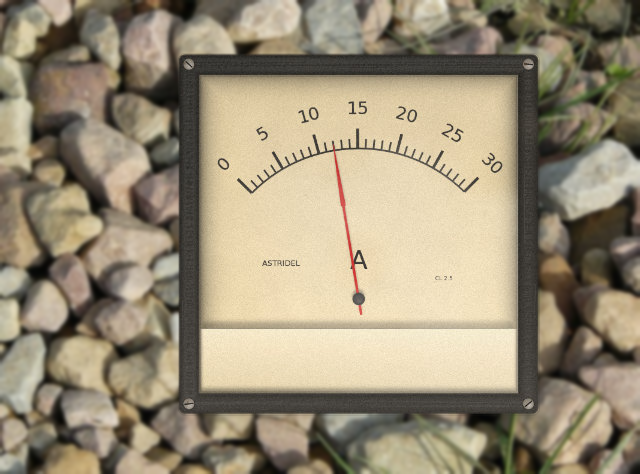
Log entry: A 12
